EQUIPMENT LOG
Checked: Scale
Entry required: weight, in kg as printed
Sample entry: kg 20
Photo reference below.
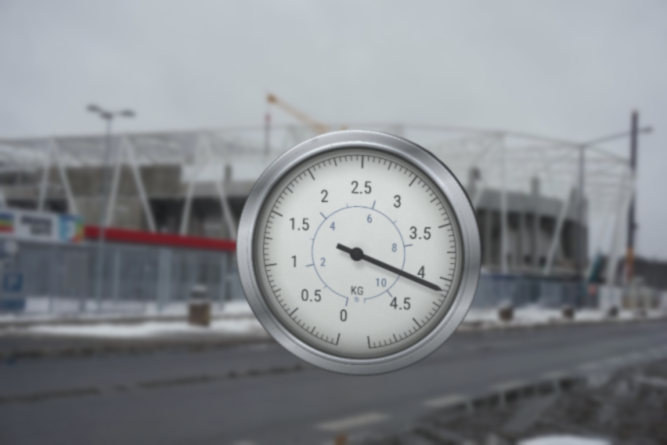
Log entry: kg 4.1
